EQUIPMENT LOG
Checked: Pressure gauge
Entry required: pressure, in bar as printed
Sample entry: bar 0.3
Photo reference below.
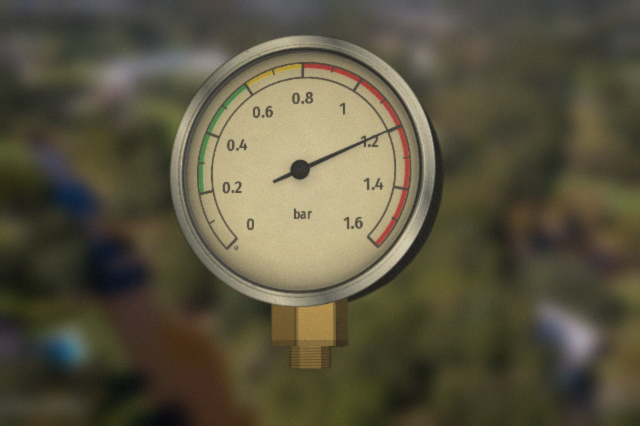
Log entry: bar 1.2
